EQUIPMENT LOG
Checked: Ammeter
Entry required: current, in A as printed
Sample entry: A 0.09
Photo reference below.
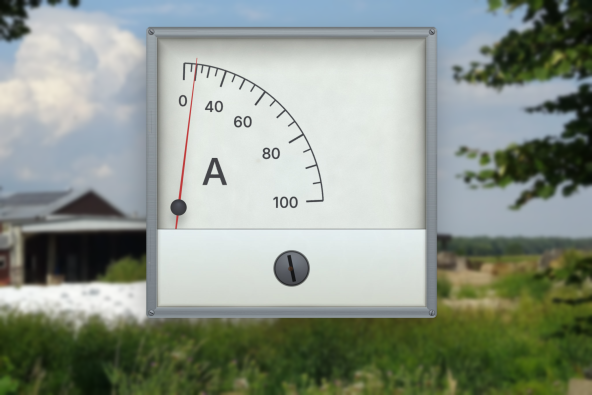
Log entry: A 20
